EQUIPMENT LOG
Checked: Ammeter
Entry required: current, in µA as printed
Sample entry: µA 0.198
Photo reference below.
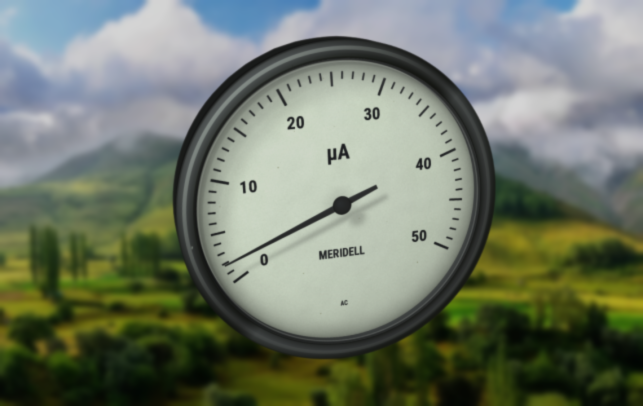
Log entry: µA 2
